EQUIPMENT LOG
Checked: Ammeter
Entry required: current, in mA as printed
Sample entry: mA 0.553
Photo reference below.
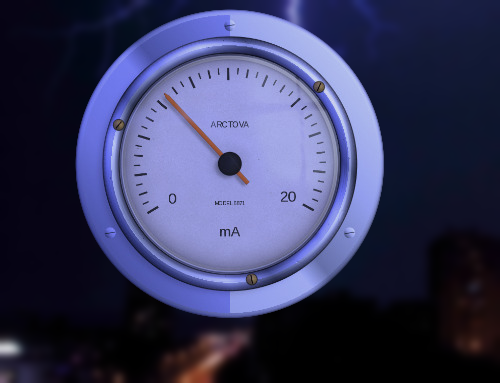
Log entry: mA 6.5
